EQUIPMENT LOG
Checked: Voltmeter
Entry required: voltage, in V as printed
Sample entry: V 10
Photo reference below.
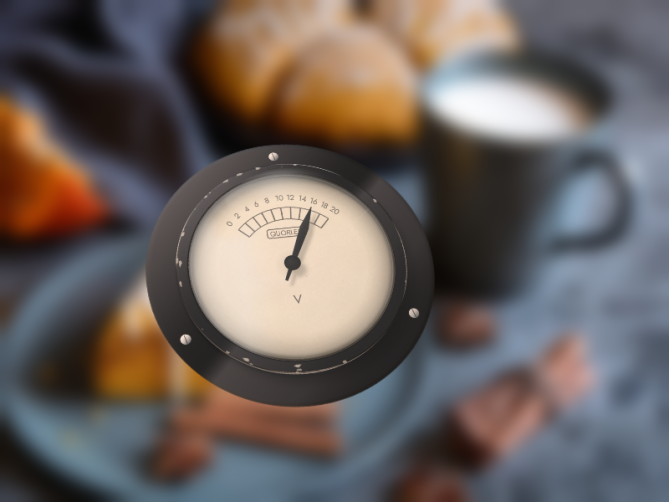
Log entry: V 16
